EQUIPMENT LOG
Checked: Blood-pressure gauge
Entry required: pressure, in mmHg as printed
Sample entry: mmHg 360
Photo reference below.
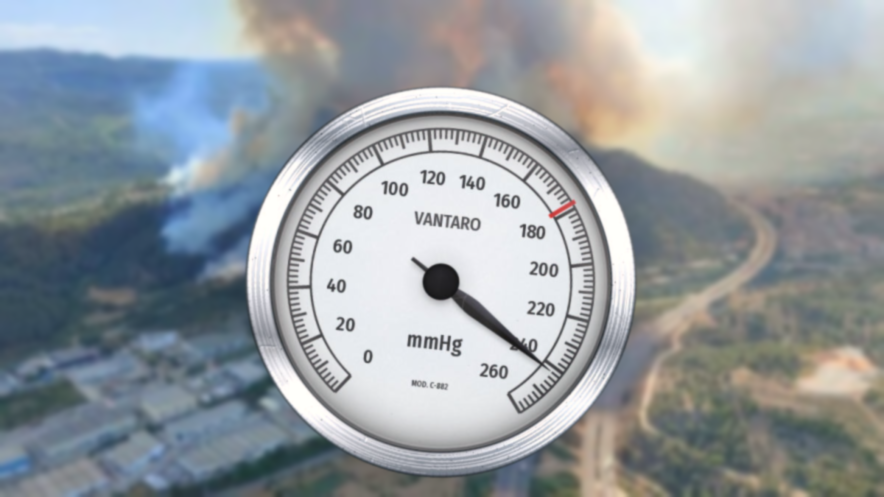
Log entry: mmHg 242
